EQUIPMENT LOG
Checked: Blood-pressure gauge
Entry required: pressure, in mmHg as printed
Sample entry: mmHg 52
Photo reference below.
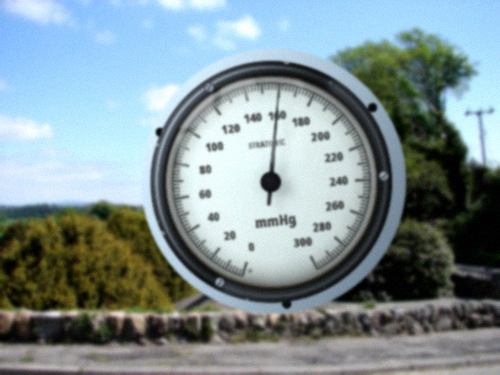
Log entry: mmHg 160
